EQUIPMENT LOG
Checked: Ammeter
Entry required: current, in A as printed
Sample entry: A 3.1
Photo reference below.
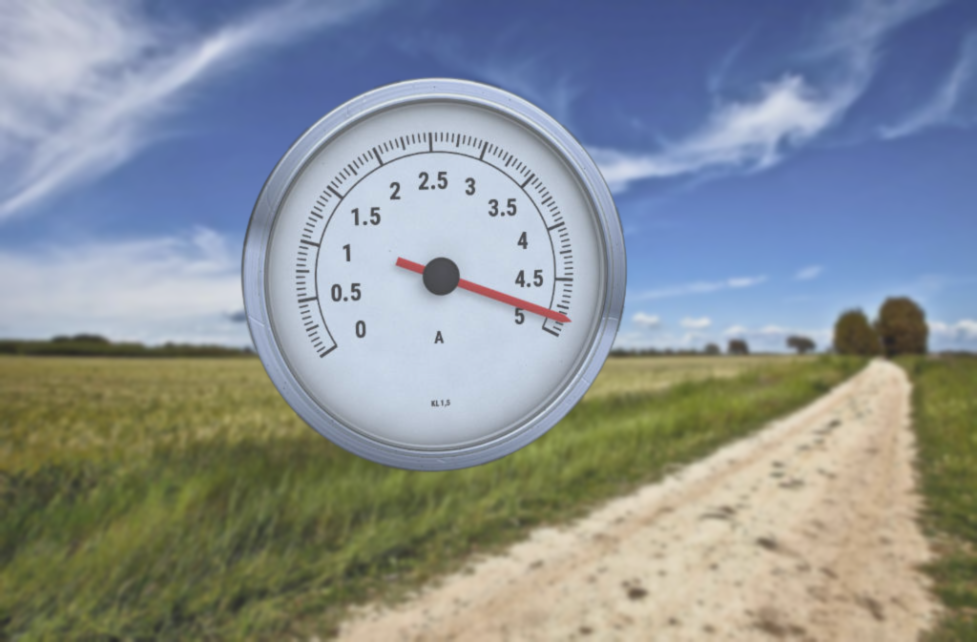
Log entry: A 4.85
